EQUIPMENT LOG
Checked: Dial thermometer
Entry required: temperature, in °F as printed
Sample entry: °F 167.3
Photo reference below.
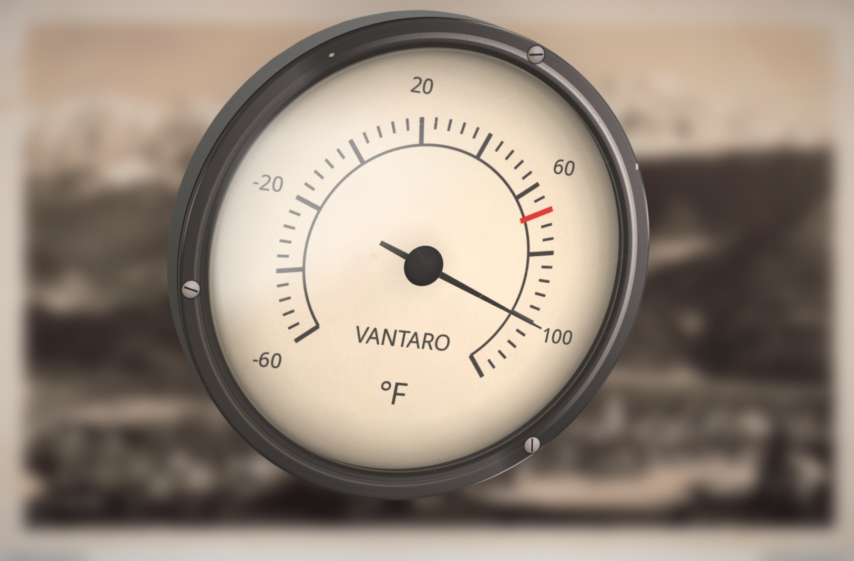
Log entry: °F 100
